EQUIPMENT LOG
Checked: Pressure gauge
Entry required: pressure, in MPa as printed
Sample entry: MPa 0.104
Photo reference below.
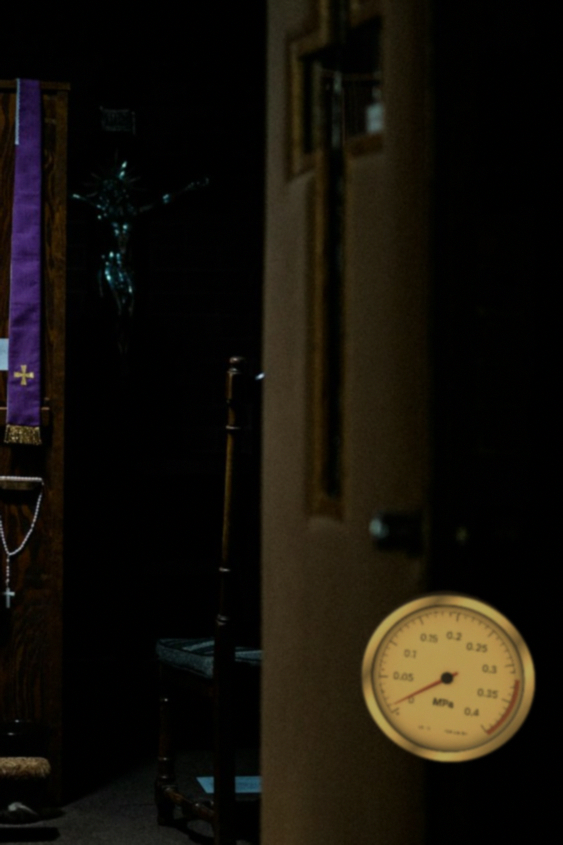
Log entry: MPa 0.01
